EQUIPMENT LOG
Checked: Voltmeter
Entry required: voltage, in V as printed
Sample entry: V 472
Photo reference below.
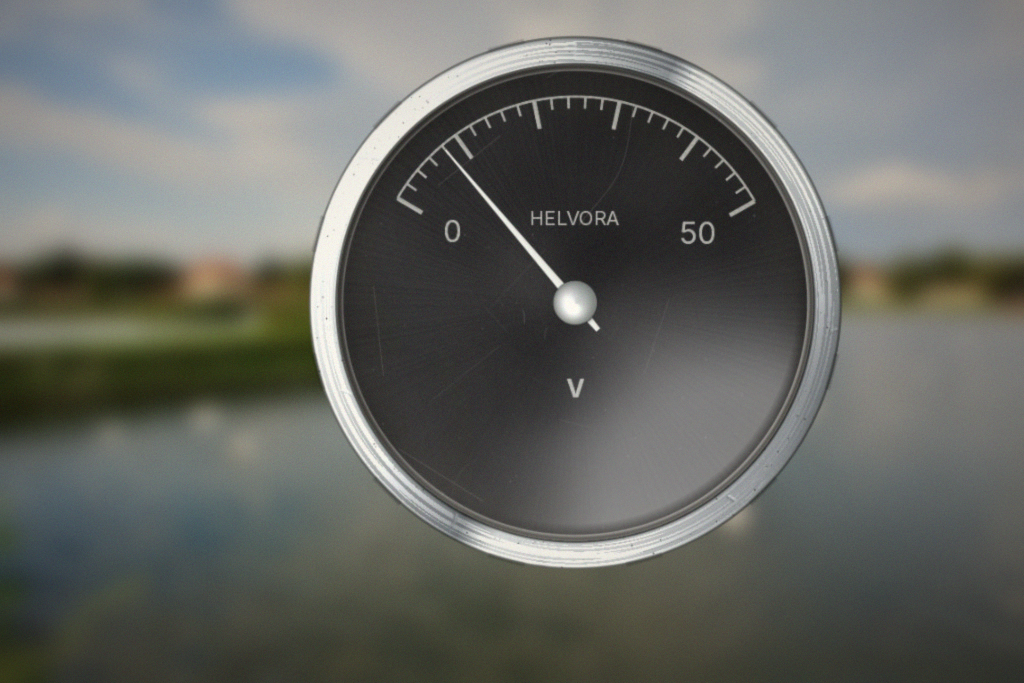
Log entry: V 8
